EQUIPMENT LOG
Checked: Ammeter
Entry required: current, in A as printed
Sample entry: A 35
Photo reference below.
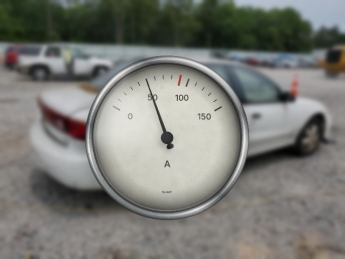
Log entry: A 50
